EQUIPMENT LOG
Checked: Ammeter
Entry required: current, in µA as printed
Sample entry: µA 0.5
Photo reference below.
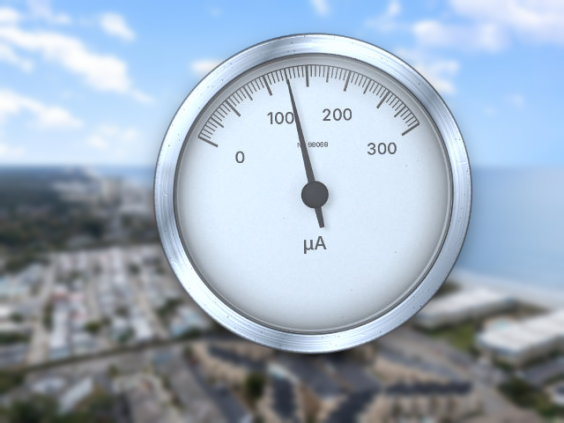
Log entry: µA 125
